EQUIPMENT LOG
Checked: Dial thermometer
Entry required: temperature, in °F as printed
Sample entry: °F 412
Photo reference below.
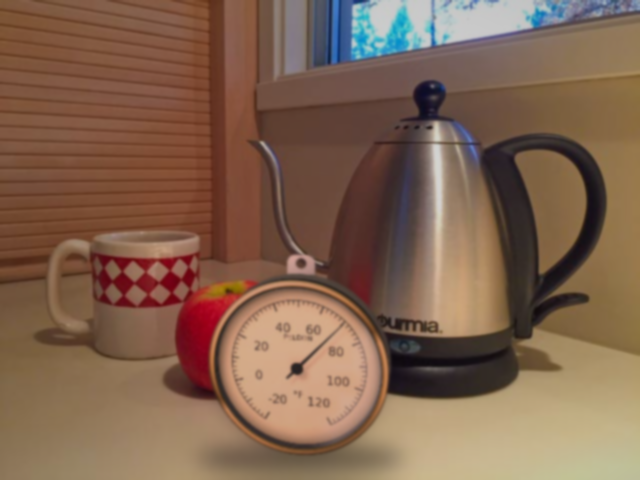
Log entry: °F 70
